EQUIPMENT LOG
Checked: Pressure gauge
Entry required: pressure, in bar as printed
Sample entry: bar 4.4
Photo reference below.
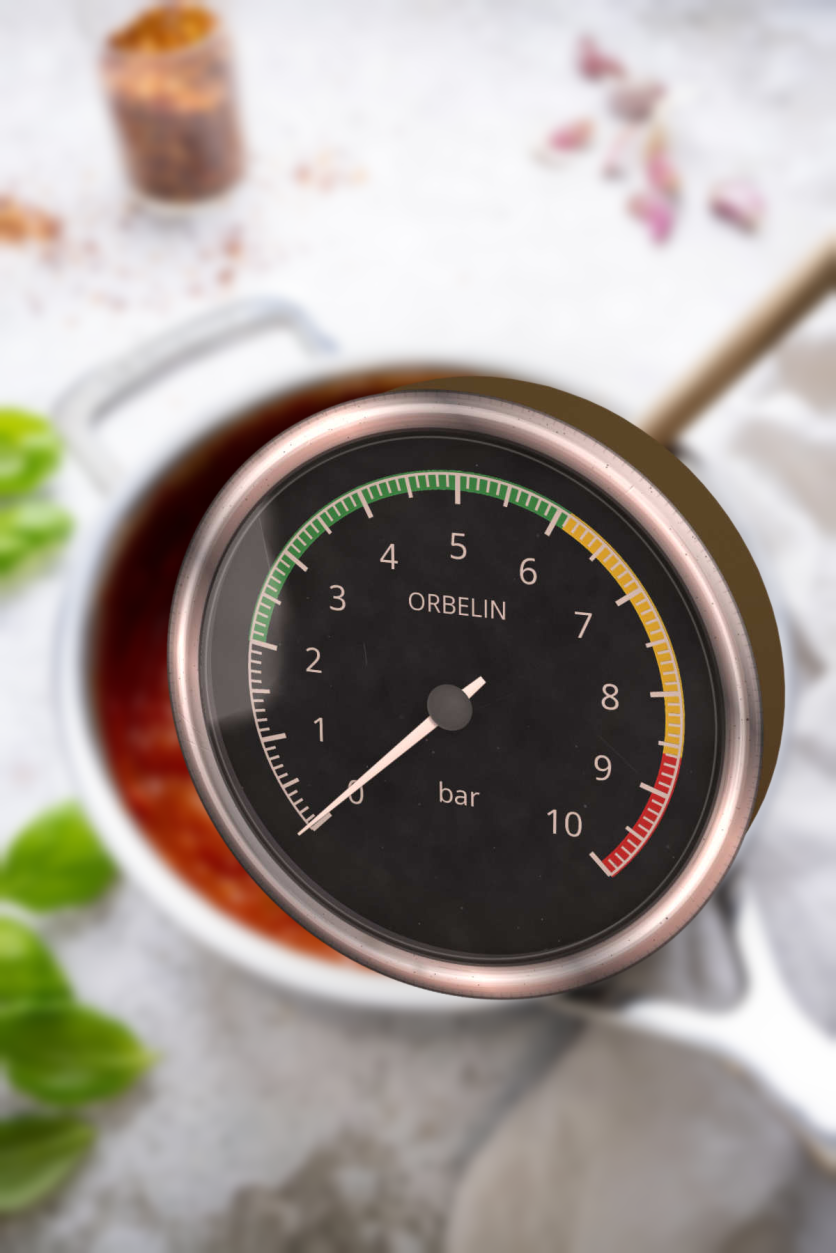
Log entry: bar 0.05
